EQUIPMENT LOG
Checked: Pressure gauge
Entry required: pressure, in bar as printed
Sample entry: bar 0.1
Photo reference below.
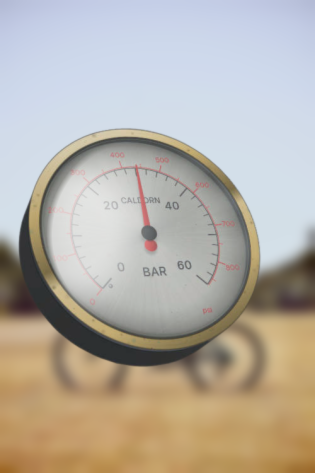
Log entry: bar 30
